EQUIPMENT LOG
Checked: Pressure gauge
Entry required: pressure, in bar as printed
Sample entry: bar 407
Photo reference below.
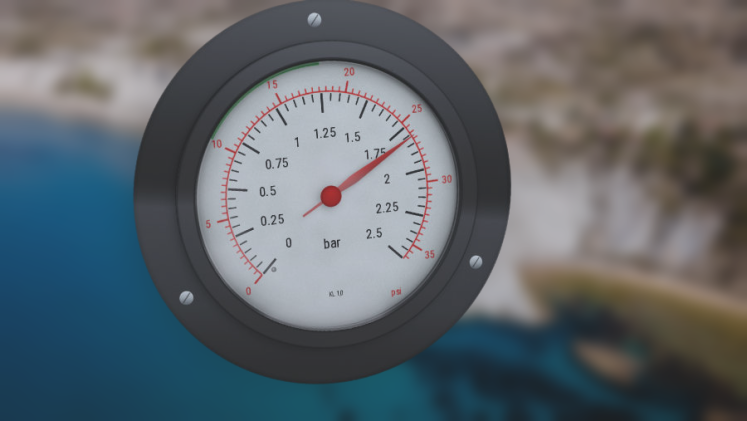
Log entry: bar 1.8
